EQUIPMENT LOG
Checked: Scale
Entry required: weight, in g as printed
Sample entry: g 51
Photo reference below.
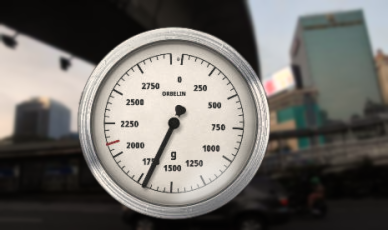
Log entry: g 1700
